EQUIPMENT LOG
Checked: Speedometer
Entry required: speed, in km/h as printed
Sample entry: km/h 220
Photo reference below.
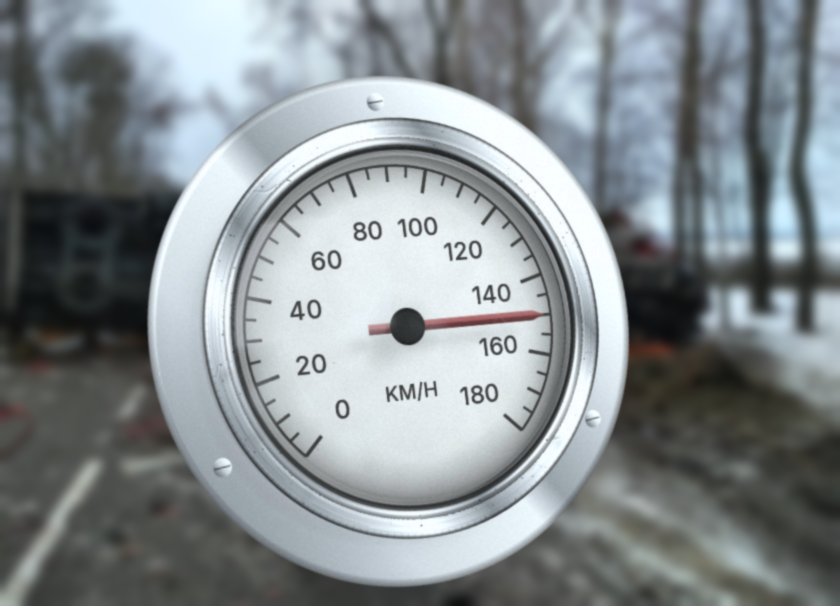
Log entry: km/h 150
